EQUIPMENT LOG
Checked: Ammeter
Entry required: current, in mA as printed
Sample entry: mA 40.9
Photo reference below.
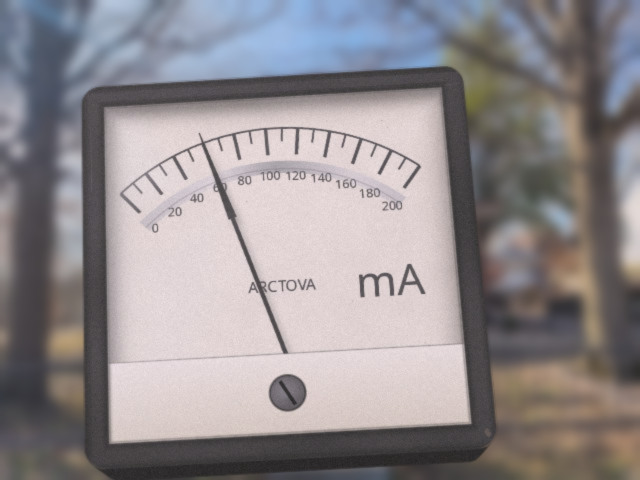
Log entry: mA 60
